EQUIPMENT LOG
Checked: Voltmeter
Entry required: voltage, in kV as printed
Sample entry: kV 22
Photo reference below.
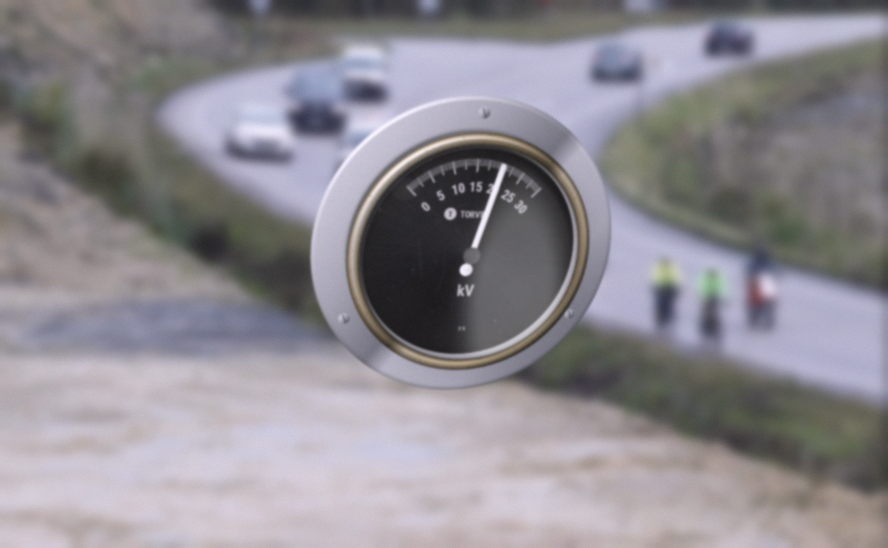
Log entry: kV 20
